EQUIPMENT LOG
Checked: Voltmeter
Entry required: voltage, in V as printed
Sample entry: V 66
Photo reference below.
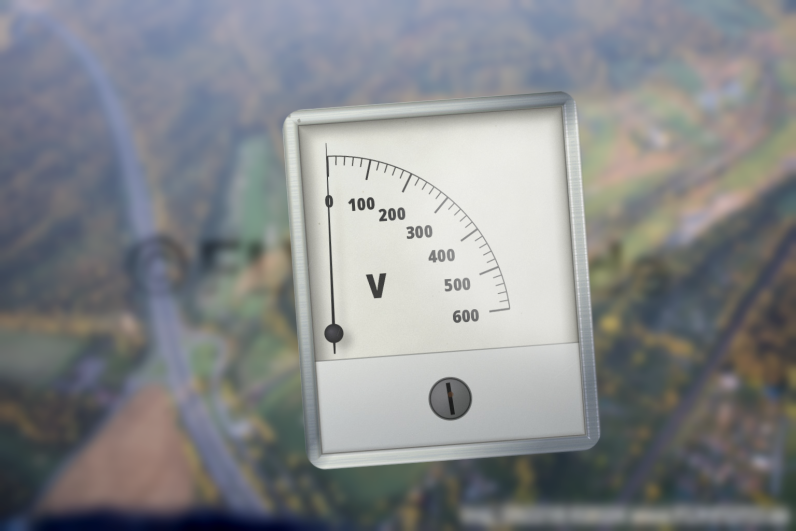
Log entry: V 0
